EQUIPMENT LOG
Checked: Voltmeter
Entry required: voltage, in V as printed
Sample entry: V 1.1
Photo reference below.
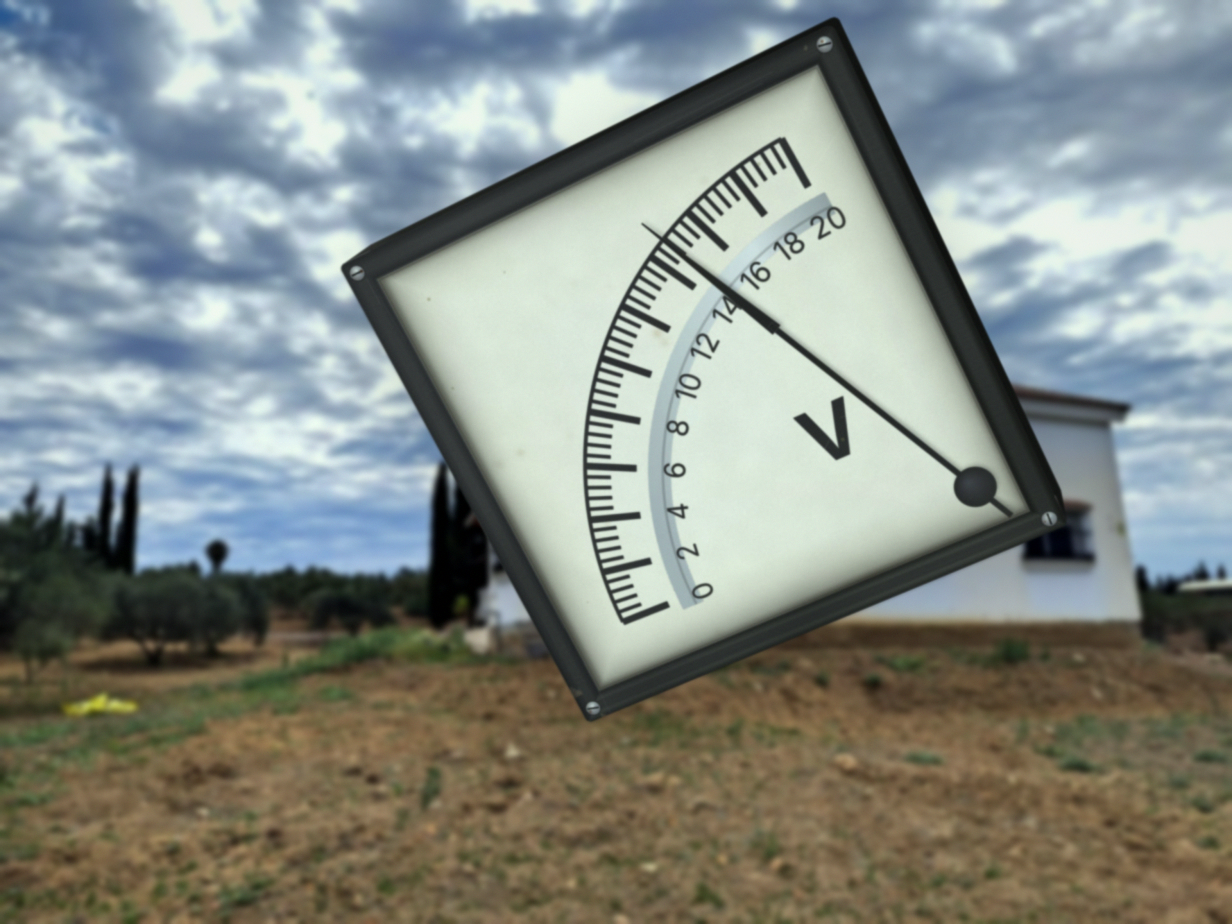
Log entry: V 14.8
